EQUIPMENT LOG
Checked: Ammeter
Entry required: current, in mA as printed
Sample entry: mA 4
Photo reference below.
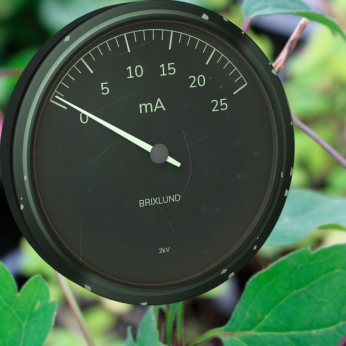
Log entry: mA 0.5
